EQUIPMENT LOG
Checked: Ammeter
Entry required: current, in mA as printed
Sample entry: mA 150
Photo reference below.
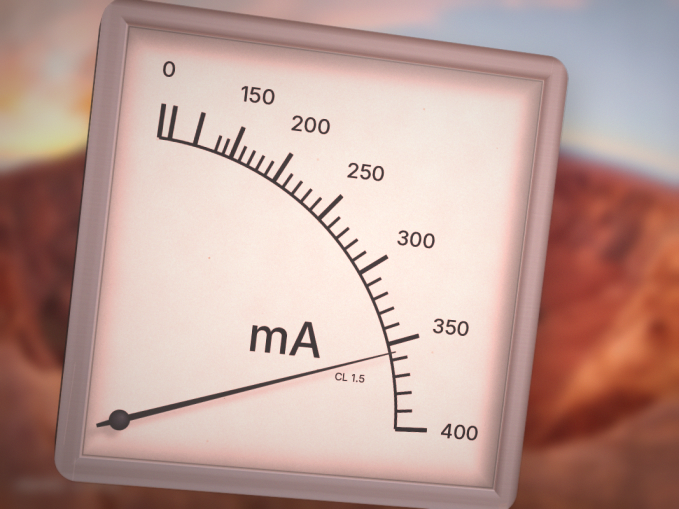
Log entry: mA 355
